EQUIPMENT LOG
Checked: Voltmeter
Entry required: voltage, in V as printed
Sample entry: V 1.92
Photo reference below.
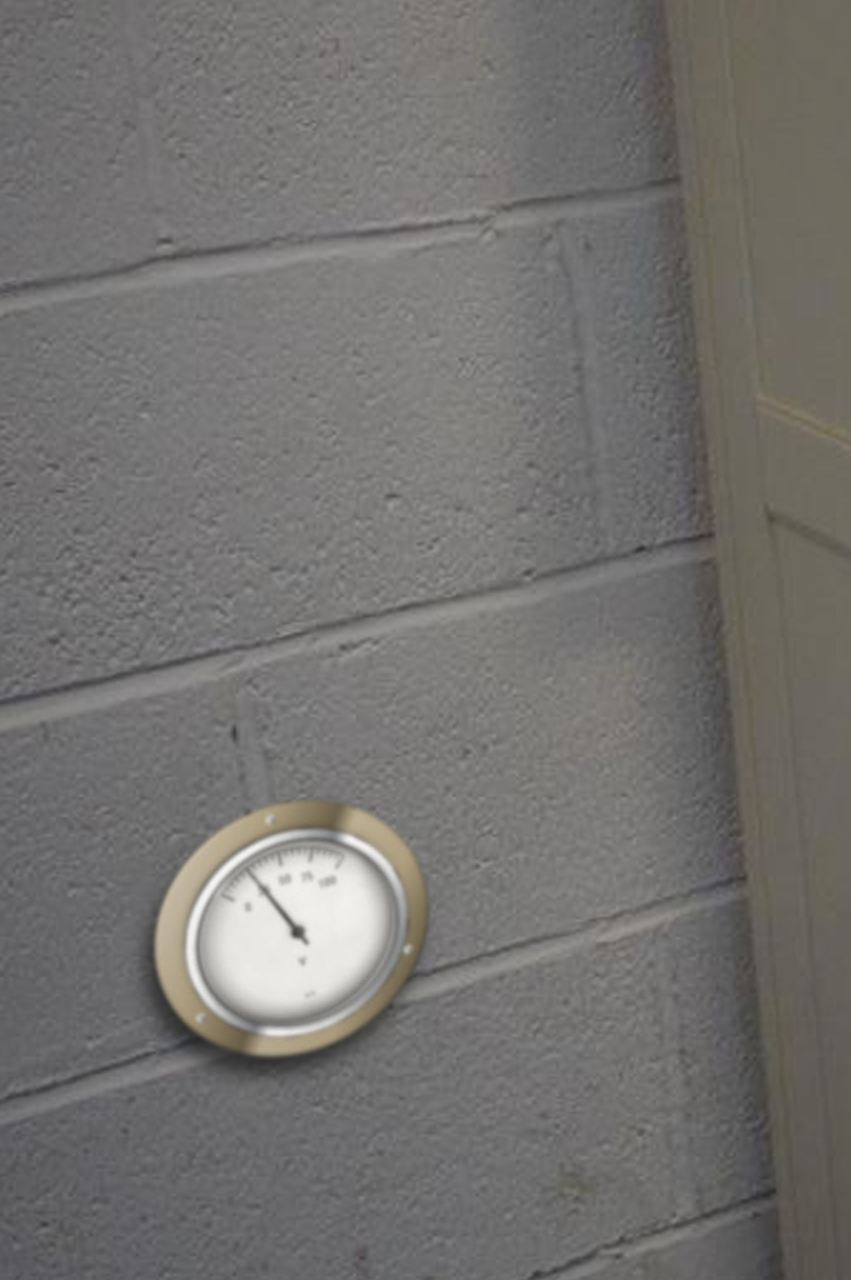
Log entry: V 25
